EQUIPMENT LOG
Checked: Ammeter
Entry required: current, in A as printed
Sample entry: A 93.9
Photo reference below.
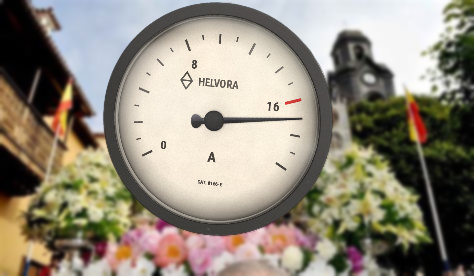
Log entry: A 17
